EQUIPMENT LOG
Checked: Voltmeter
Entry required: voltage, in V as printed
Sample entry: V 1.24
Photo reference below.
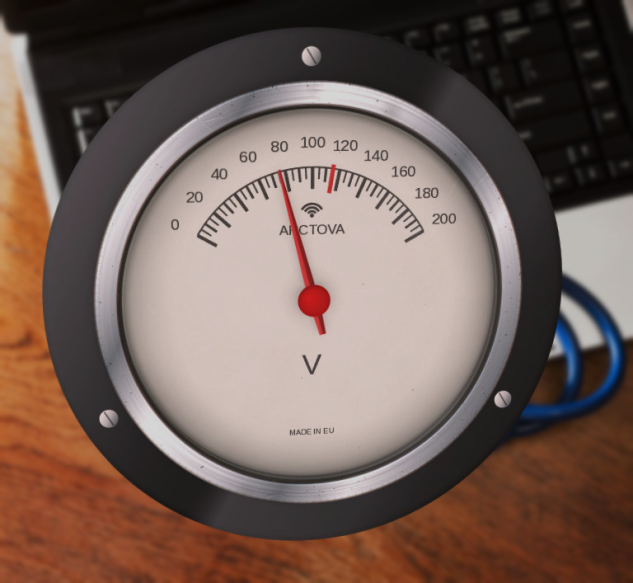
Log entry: V 75
